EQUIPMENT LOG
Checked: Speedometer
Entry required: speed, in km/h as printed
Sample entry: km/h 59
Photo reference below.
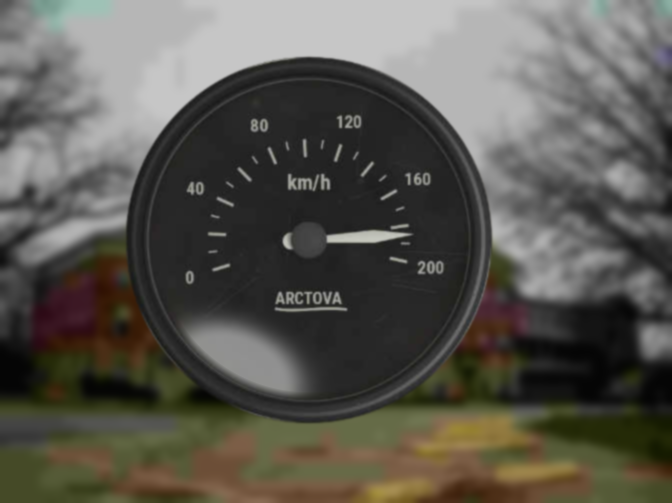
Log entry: km/h 185
